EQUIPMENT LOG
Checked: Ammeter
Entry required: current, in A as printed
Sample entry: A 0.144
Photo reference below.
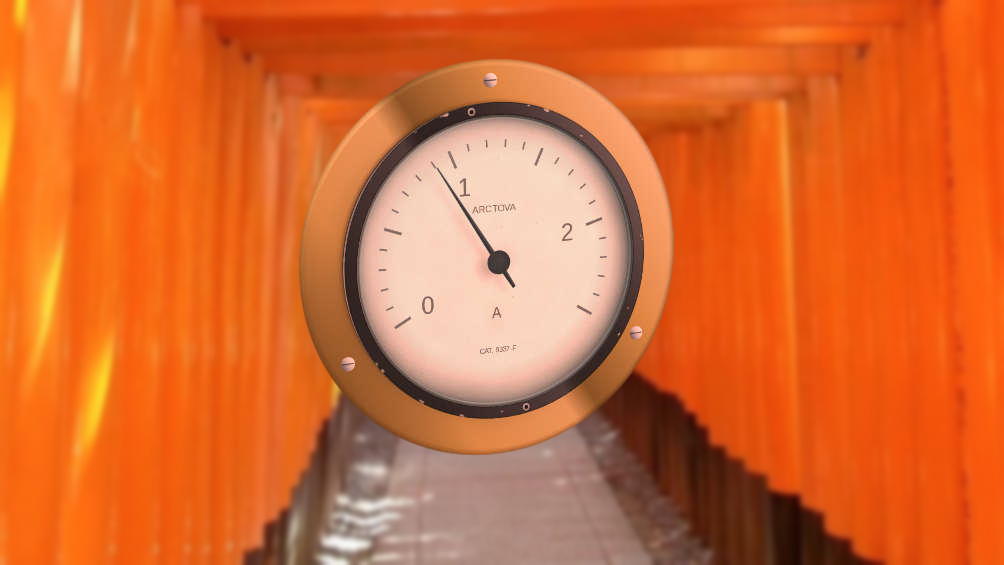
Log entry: A 0.9
